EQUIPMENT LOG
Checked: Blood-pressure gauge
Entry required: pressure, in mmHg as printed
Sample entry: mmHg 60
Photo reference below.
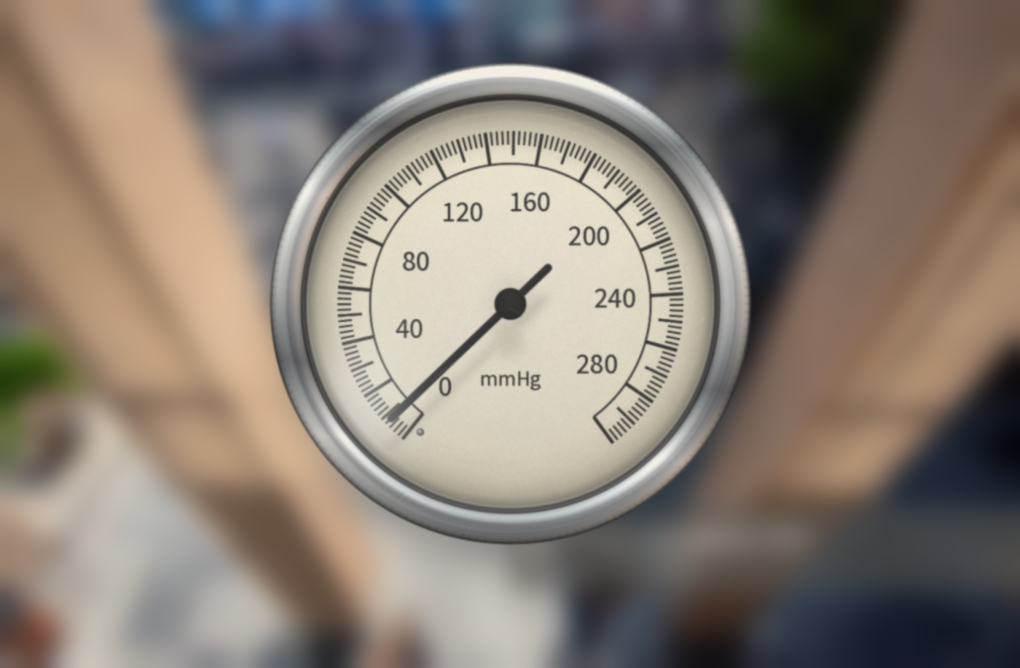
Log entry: mmHg 8
